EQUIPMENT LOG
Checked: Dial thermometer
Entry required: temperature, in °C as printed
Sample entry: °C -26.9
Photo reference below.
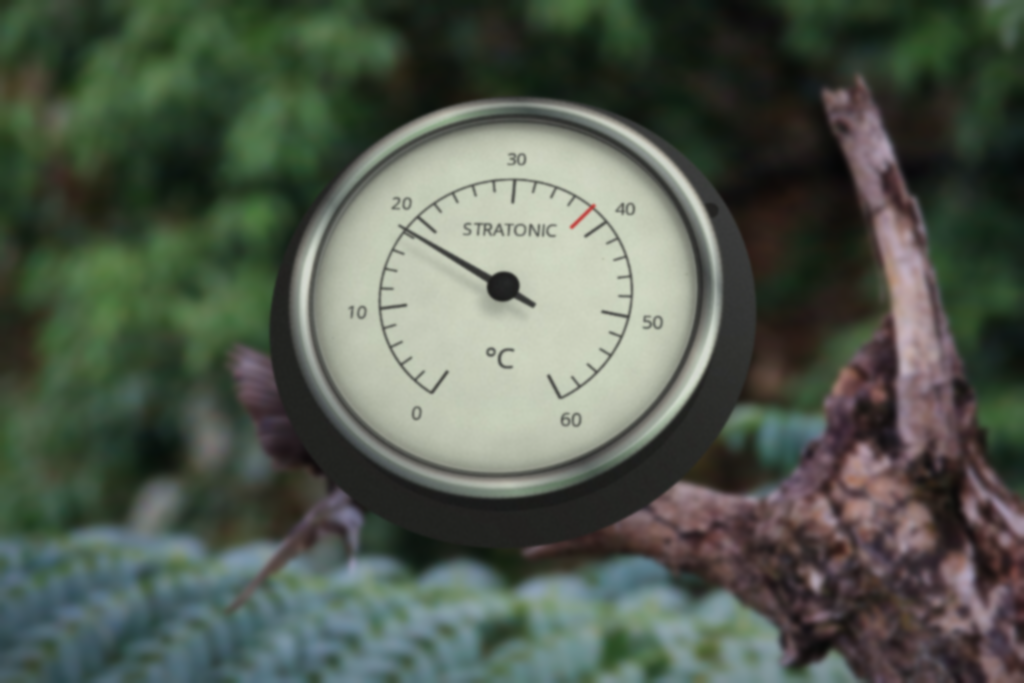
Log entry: °C 18
